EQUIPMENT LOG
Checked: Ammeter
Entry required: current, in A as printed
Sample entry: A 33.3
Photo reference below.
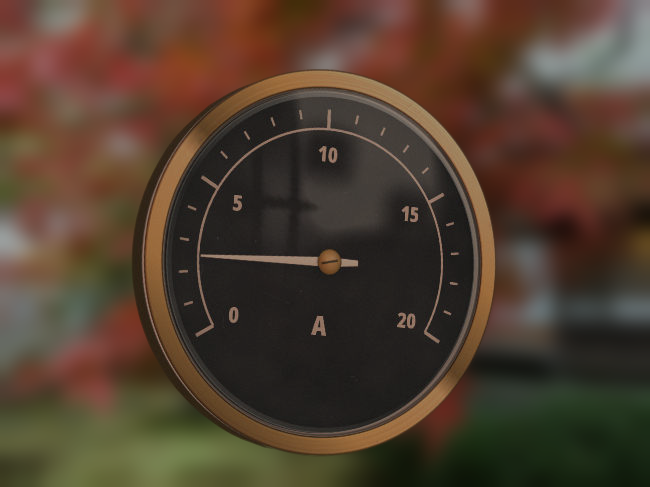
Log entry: A 2.5
